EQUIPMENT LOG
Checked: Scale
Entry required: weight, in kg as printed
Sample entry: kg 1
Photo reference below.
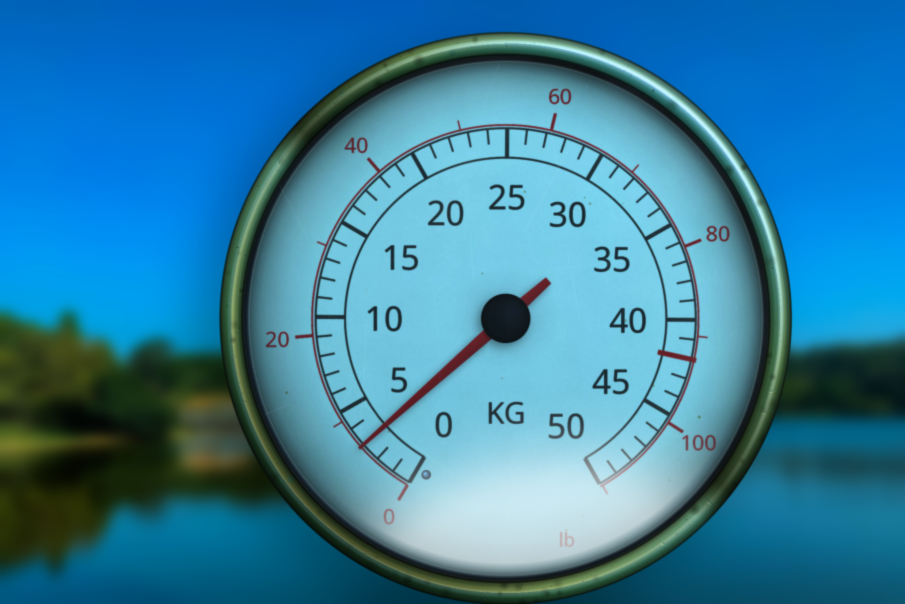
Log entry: kg 3
